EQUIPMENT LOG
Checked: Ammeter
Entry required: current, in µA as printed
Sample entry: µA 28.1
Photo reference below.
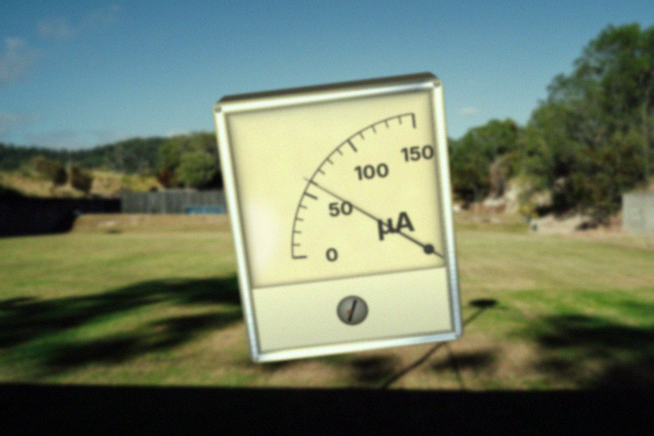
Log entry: µA 60
